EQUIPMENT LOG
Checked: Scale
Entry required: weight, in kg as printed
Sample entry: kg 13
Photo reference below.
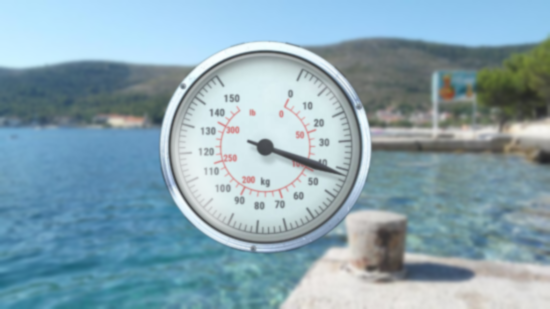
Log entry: kg 42
